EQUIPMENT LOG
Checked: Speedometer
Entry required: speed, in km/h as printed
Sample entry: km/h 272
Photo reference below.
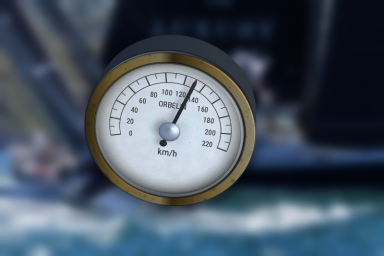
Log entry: km/h 130
